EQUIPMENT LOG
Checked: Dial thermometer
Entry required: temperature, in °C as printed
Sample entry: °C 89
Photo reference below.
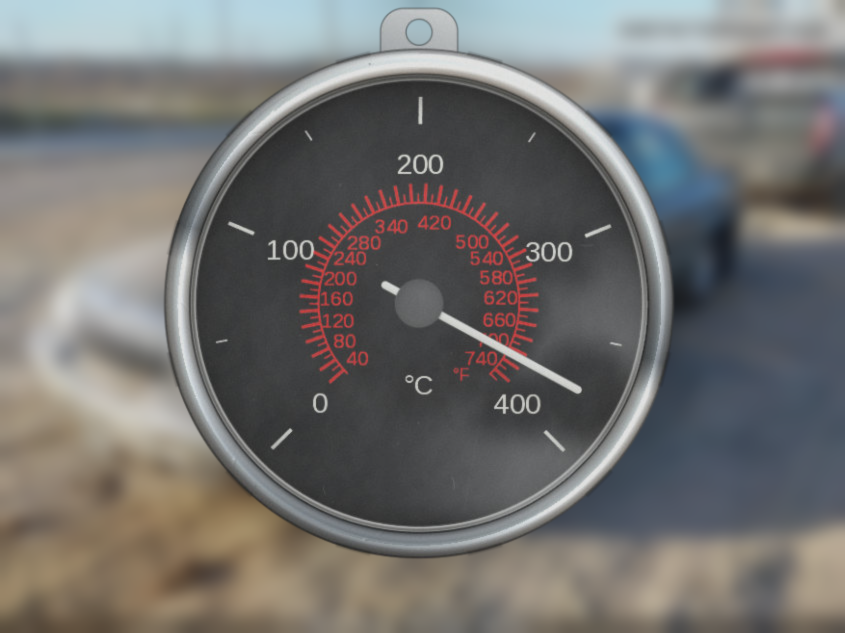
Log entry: °C 375
